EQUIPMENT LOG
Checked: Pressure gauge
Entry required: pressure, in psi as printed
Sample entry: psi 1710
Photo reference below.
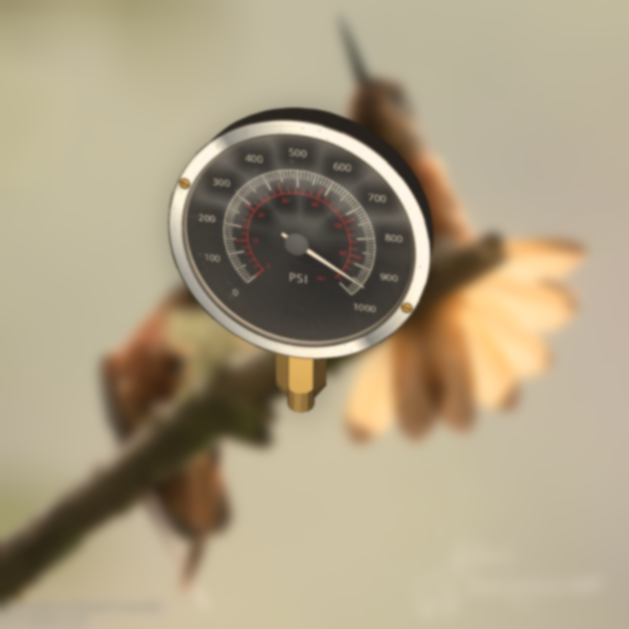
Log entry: psi 950
